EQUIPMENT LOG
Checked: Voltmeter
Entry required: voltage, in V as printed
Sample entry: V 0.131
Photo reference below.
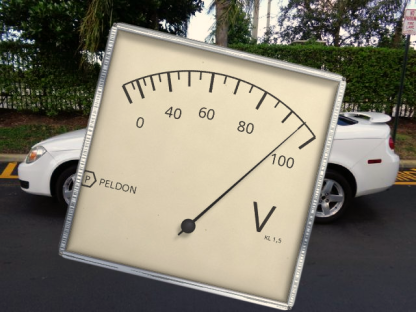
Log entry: V 95
